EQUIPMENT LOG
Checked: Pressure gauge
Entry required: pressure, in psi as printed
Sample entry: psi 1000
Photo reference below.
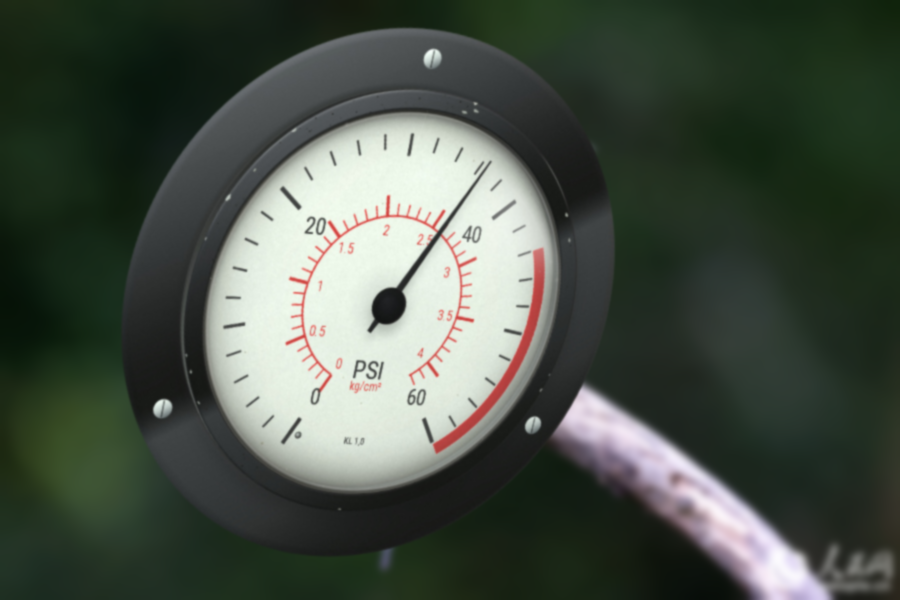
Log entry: psi 36
